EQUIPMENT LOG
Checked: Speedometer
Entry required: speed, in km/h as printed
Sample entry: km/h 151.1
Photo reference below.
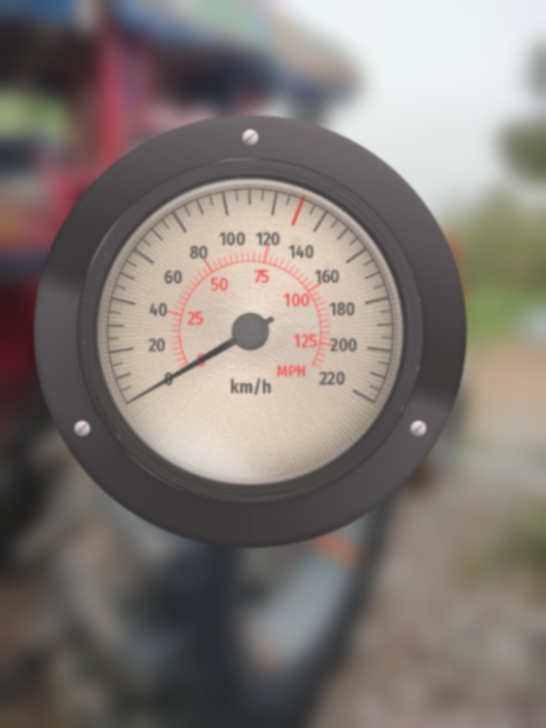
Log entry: km/h 0
